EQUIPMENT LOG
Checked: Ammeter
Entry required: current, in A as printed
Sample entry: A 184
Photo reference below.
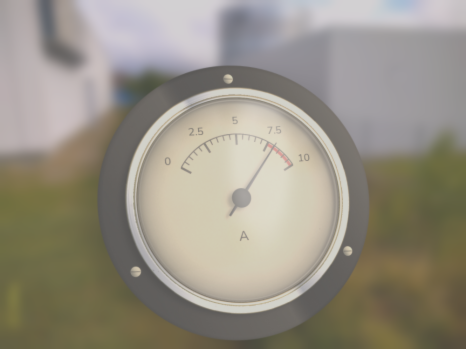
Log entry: A 8
